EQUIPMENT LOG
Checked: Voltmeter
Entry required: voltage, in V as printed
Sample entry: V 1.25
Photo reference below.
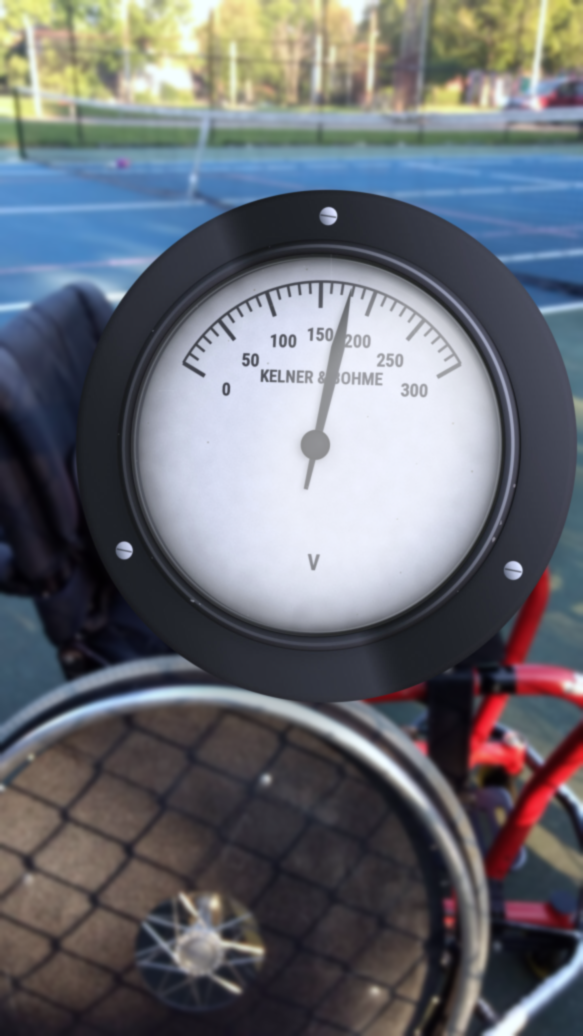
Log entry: V 180
